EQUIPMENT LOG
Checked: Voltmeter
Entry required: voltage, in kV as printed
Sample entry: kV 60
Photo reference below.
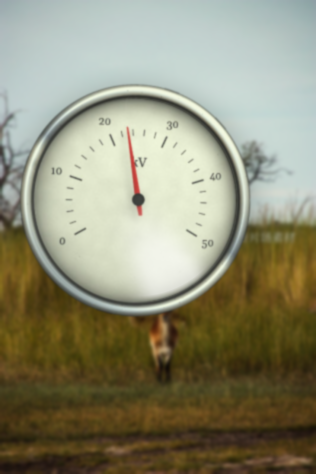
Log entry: kV 23
